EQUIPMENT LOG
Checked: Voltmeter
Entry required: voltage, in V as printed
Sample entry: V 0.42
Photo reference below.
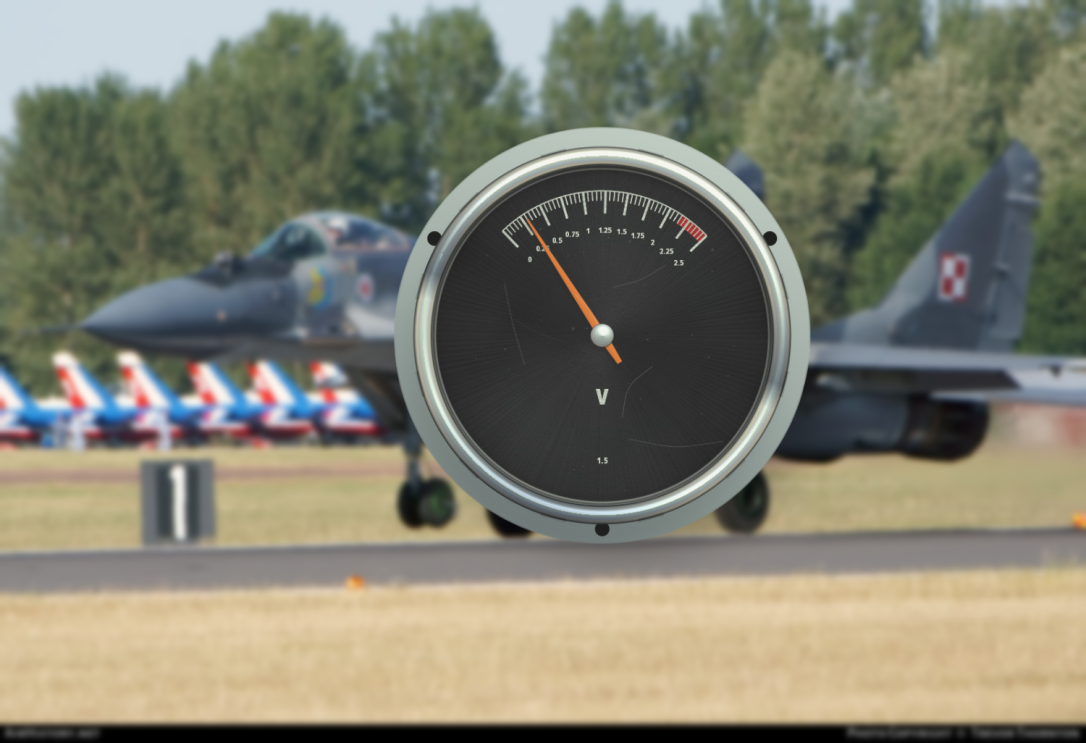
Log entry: V 0.3
